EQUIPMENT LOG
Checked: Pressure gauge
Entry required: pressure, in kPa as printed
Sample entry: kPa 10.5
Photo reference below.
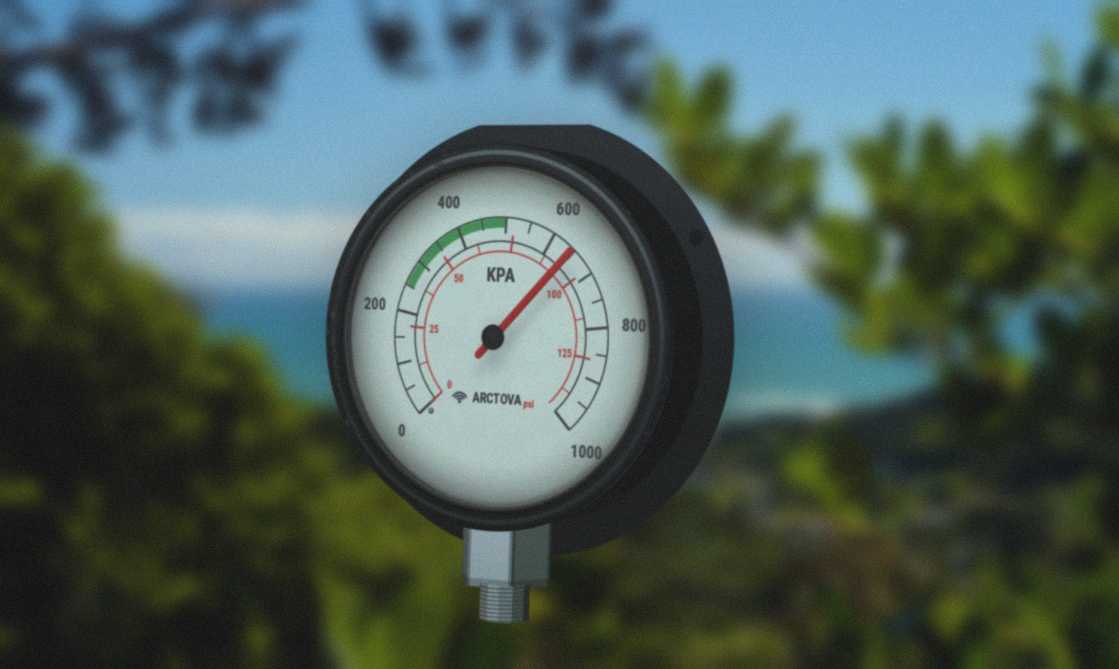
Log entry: kPa 650
